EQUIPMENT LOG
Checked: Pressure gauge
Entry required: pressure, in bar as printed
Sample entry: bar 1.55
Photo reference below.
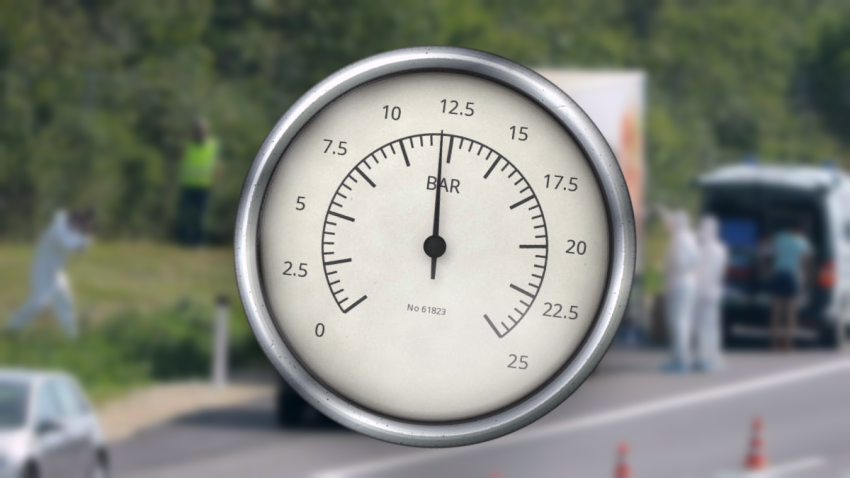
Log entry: bar 12
